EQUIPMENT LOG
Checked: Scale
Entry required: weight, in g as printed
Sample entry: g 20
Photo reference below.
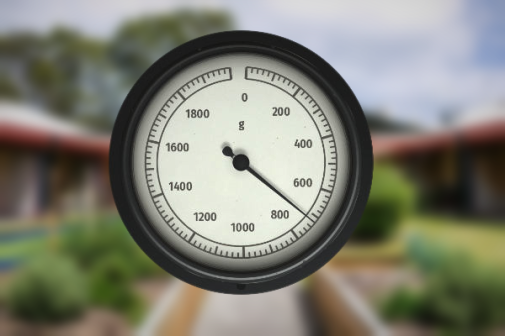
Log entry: g 720
